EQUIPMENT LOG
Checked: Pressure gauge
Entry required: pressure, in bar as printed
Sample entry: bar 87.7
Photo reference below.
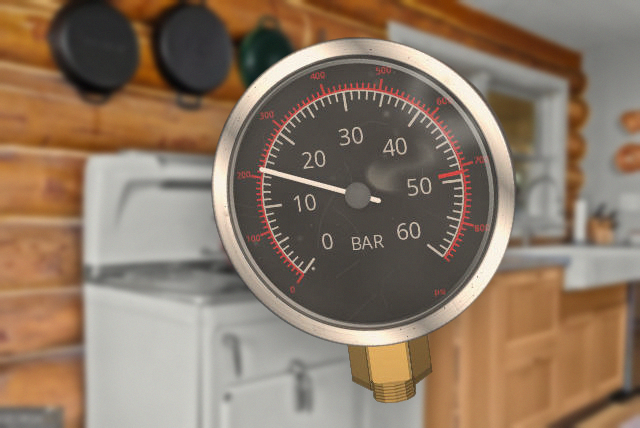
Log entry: bar 15
